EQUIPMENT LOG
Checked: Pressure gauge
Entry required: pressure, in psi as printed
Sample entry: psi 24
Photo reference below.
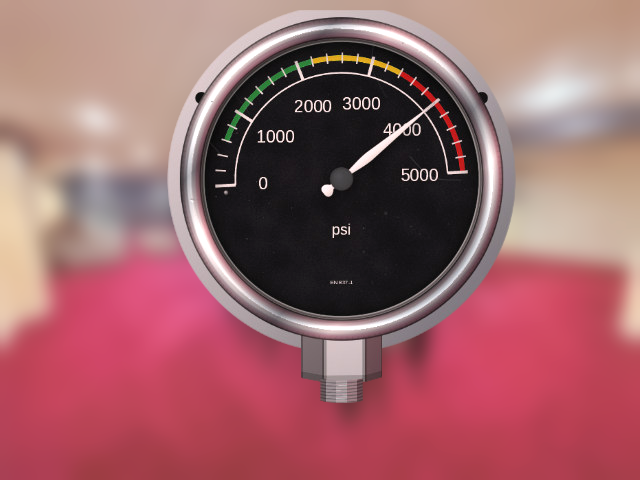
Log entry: psi 4000
